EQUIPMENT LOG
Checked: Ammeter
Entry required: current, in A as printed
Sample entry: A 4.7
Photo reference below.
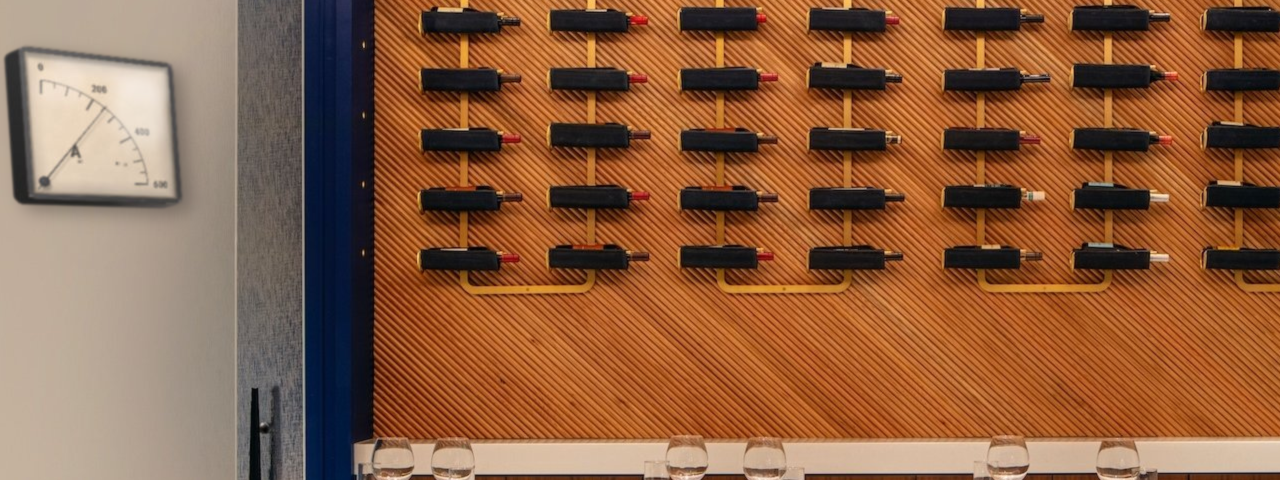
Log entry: A 250
